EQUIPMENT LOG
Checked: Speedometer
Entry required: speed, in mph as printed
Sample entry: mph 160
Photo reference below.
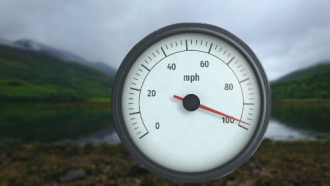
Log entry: mph 98
